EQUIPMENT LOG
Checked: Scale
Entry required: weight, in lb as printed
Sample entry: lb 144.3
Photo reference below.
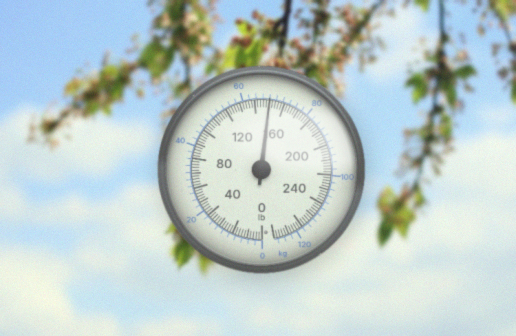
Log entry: lb 150
